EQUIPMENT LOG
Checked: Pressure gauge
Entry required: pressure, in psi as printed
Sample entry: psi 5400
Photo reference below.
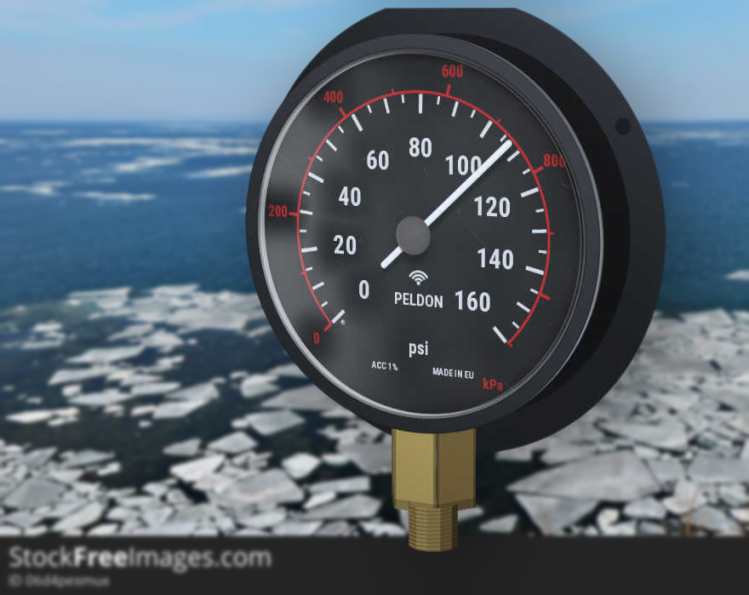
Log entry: psi 107.5
